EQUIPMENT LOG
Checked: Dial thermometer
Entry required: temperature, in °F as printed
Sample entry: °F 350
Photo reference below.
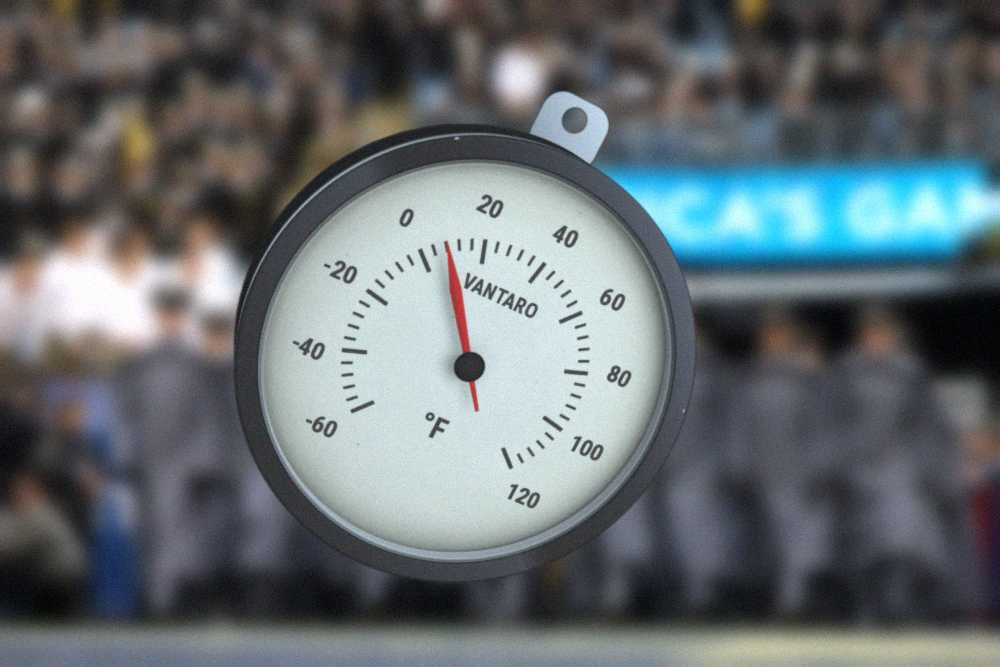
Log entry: °F 8
